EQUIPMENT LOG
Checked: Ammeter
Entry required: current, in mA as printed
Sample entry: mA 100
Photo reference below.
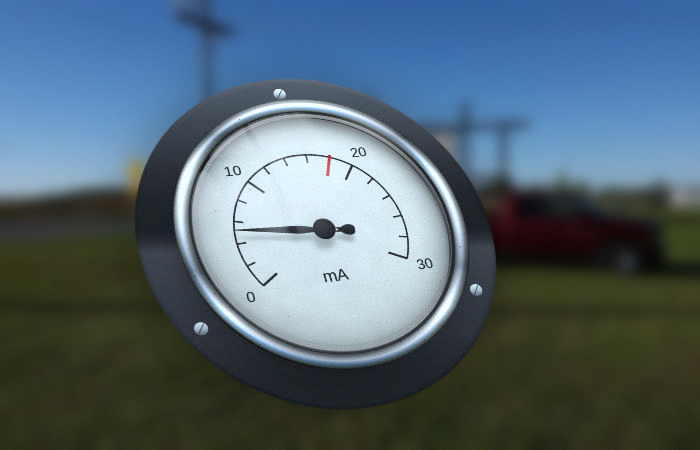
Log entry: mA 5
